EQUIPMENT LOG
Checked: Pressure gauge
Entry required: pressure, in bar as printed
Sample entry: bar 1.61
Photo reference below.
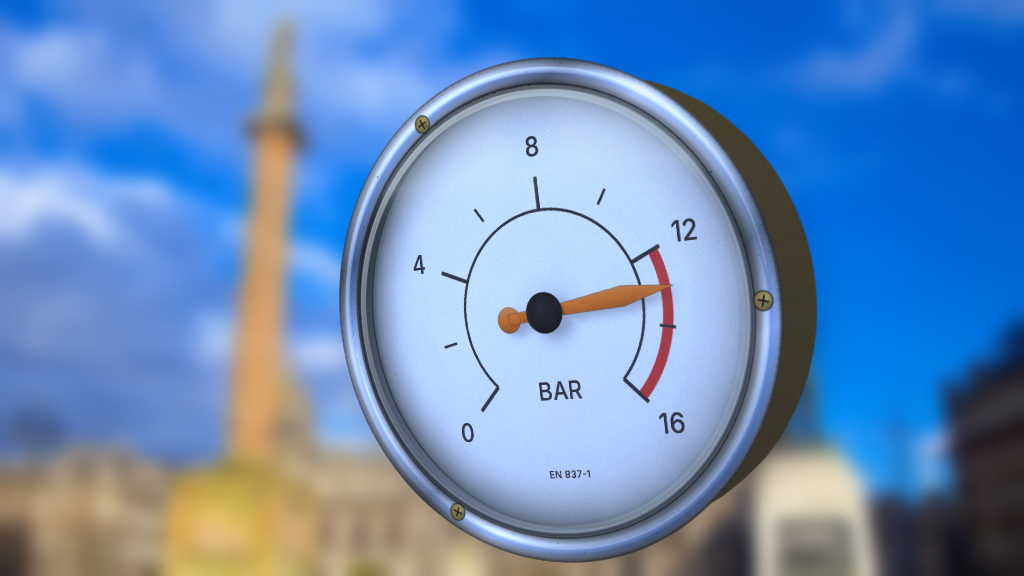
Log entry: bar 13
